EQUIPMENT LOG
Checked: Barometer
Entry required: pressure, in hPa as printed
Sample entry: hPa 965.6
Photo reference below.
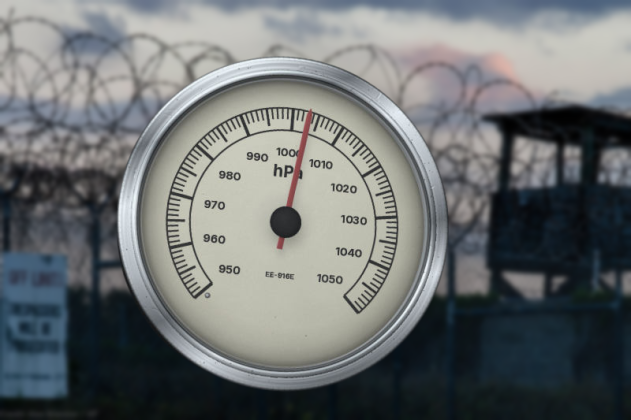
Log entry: hPa 1003
